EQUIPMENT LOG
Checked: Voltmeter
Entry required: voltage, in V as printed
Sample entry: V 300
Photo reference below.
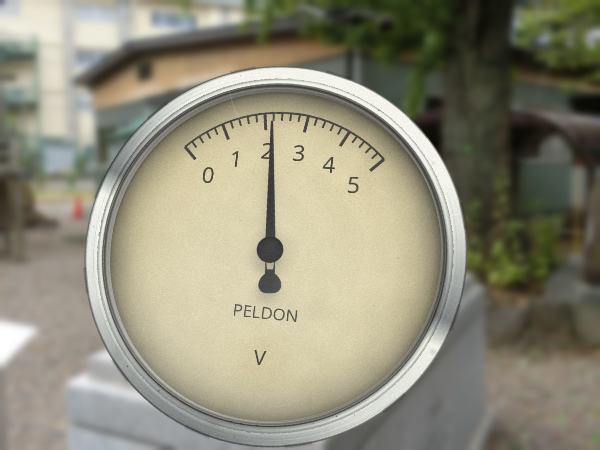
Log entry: V 2.2
